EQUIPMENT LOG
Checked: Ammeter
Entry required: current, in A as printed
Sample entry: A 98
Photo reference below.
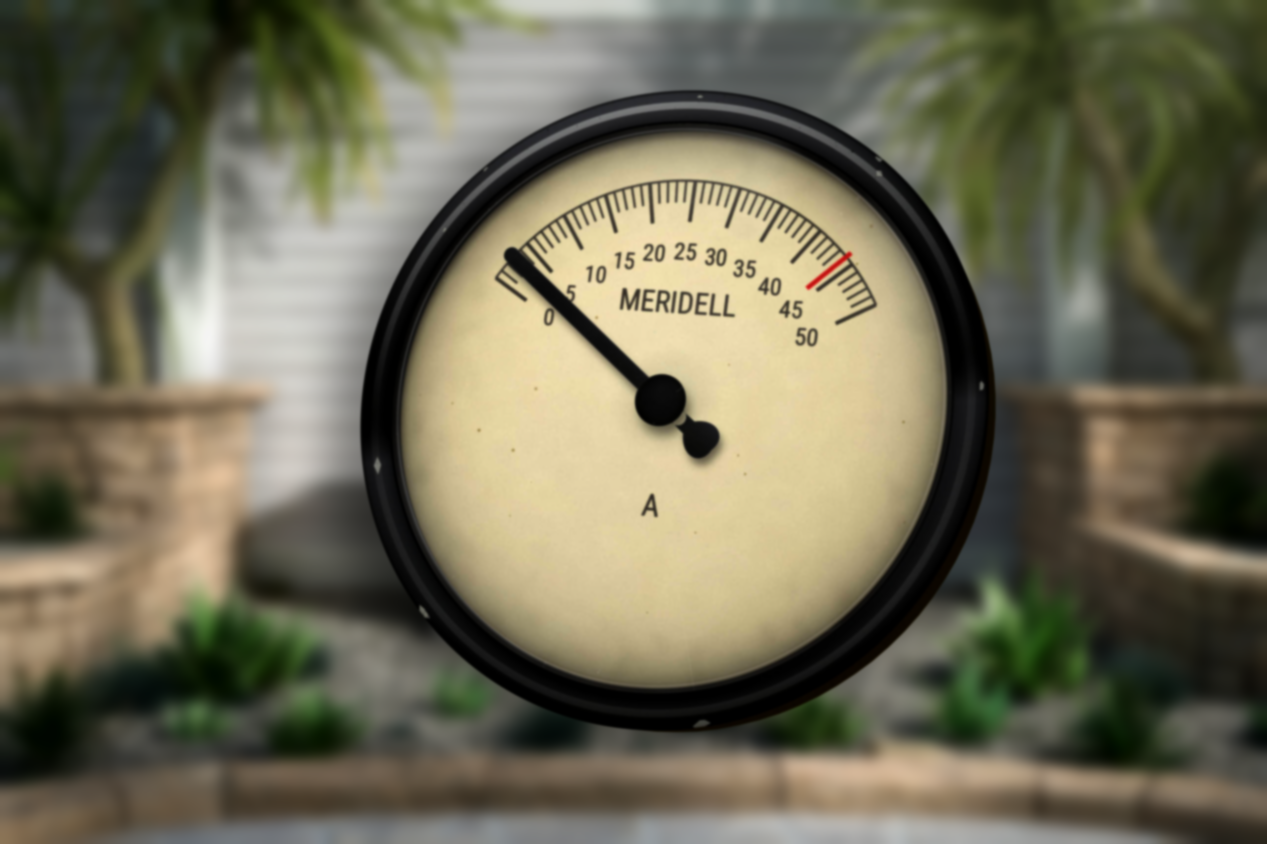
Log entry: A 3
